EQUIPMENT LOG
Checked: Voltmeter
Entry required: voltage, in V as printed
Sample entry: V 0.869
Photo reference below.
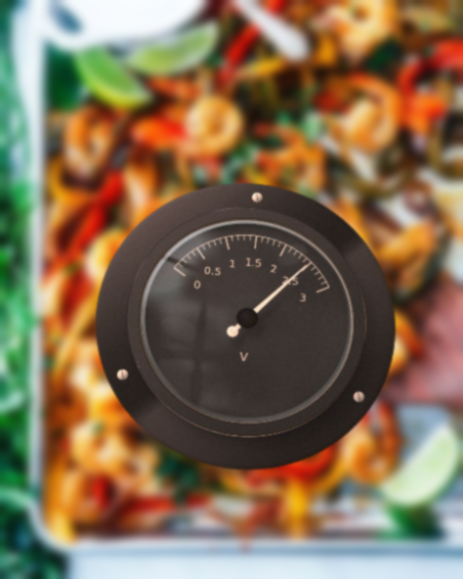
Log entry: V 2.5
